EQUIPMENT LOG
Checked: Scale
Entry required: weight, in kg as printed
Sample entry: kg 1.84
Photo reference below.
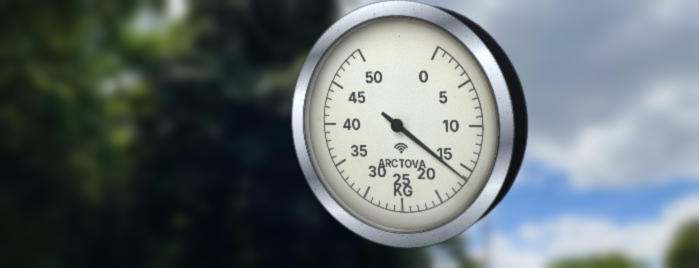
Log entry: kg 16
